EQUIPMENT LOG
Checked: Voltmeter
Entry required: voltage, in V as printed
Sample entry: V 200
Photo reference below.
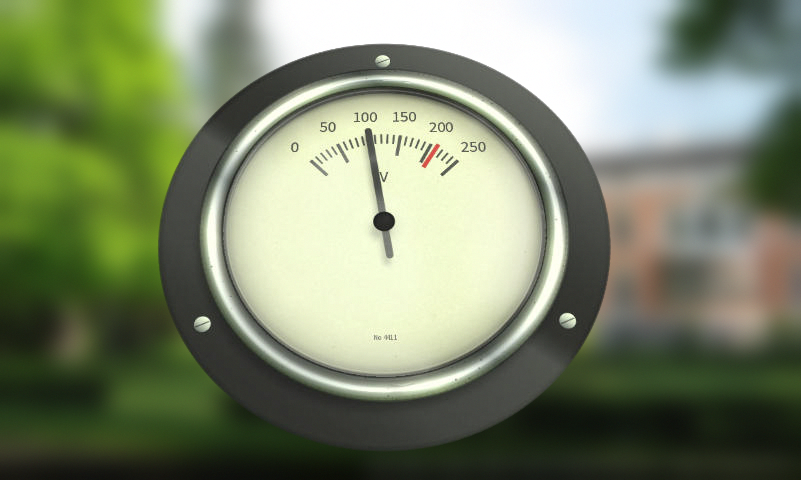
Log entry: V 100
